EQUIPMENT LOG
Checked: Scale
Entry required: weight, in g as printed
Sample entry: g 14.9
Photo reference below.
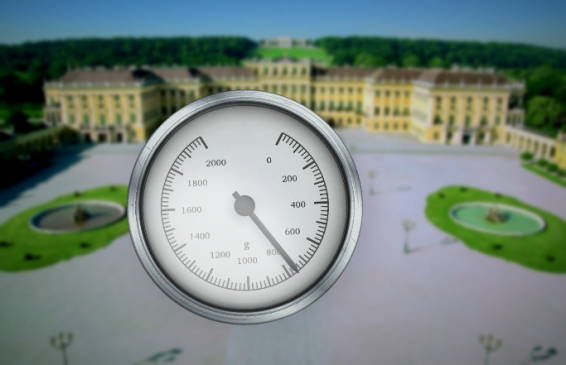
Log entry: g 760
